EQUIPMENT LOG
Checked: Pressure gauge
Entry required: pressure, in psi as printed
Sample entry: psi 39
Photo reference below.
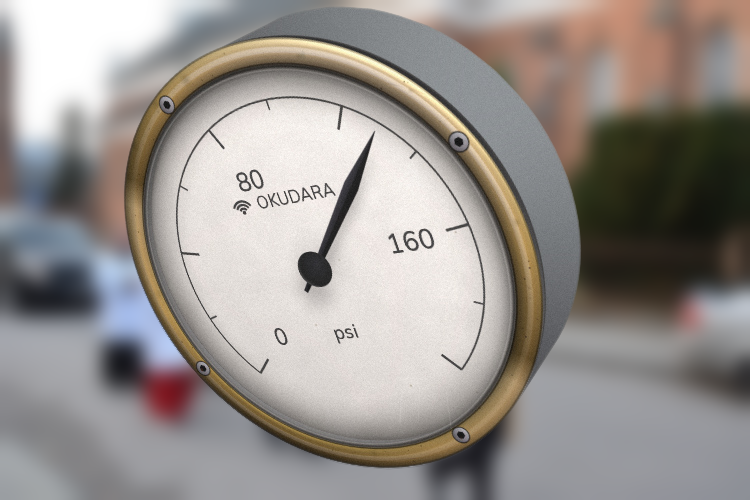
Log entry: psi 130
